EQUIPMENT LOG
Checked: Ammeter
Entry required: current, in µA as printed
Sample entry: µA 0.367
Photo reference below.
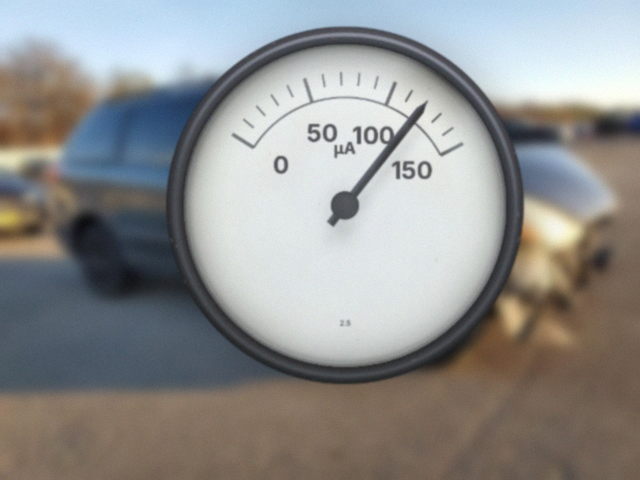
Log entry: µA 120
